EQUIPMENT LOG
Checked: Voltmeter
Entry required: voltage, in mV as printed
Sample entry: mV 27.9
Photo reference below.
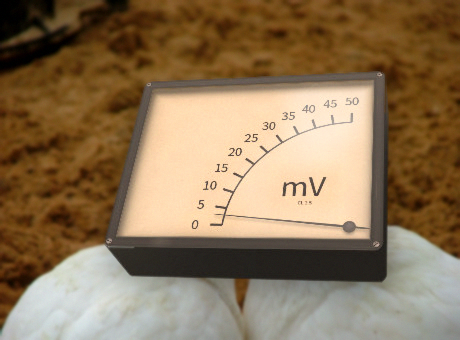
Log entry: mV 2.5
